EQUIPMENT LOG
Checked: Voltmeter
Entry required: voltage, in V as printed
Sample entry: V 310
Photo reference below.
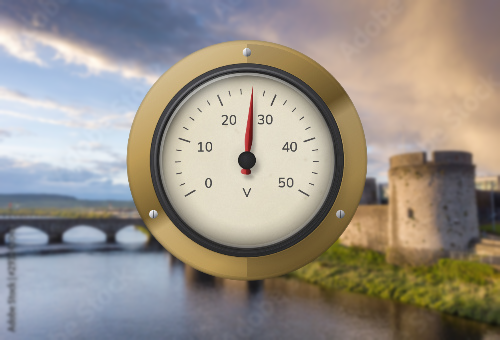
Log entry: V 26
